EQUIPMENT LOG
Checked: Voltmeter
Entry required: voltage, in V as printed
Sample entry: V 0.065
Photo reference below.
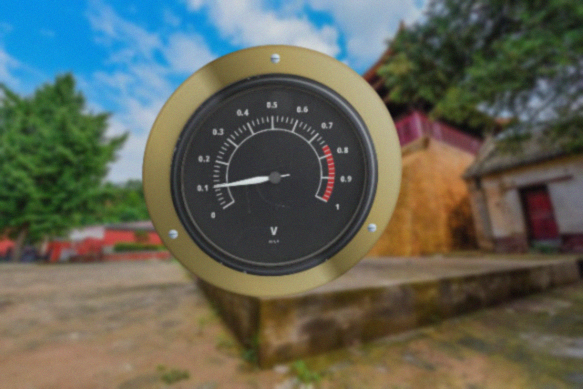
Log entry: V 0.1
